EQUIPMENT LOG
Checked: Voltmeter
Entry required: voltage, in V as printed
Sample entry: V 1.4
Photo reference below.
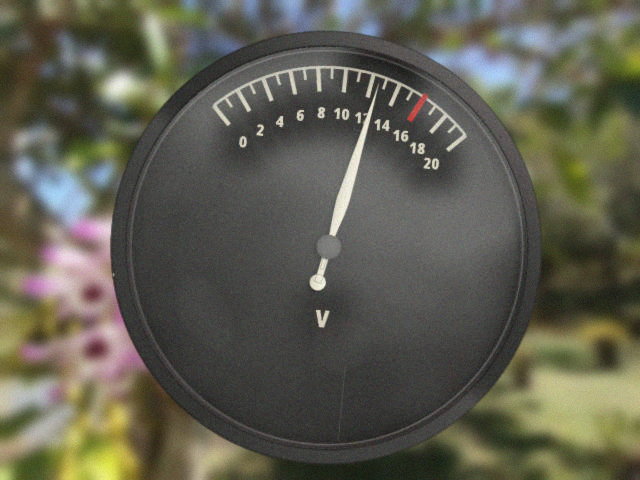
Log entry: V 12.5
